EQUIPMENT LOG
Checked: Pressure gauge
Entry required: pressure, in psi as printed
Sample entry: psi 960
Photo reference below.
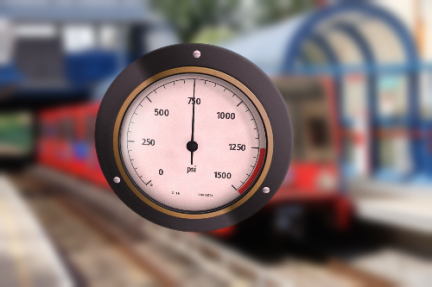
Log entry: psi 750
